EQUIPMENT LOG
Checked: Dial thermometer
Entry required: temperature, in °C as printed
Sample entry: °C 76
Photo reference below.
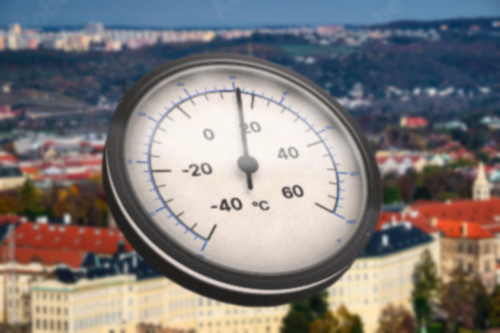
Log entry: °C 16
